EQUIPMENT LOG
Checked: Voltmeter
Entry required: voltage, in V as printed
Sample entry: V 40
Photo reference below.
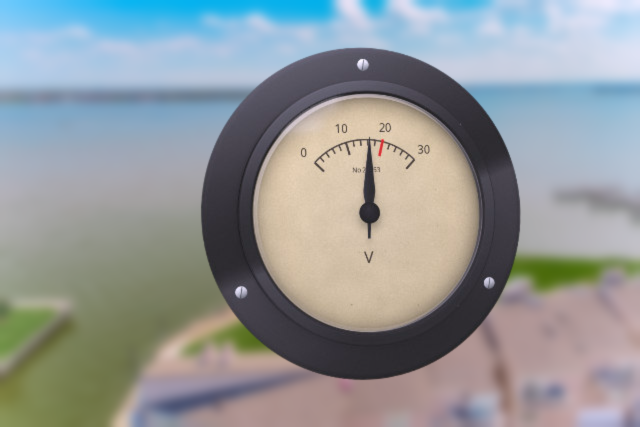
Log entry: V 16
